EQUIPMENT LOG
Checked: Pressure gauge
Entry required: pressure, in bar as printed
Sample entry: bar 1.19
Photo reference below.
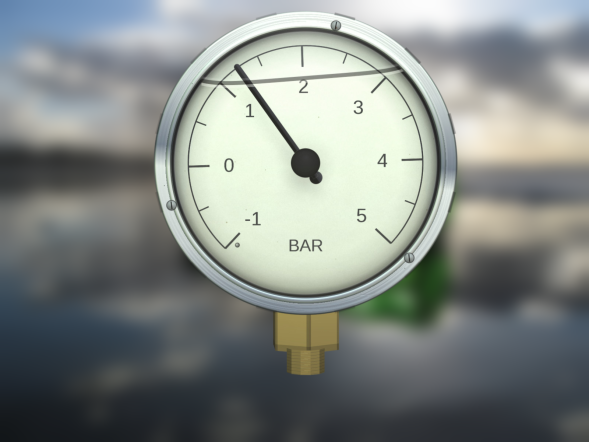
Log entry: bar 1.25
